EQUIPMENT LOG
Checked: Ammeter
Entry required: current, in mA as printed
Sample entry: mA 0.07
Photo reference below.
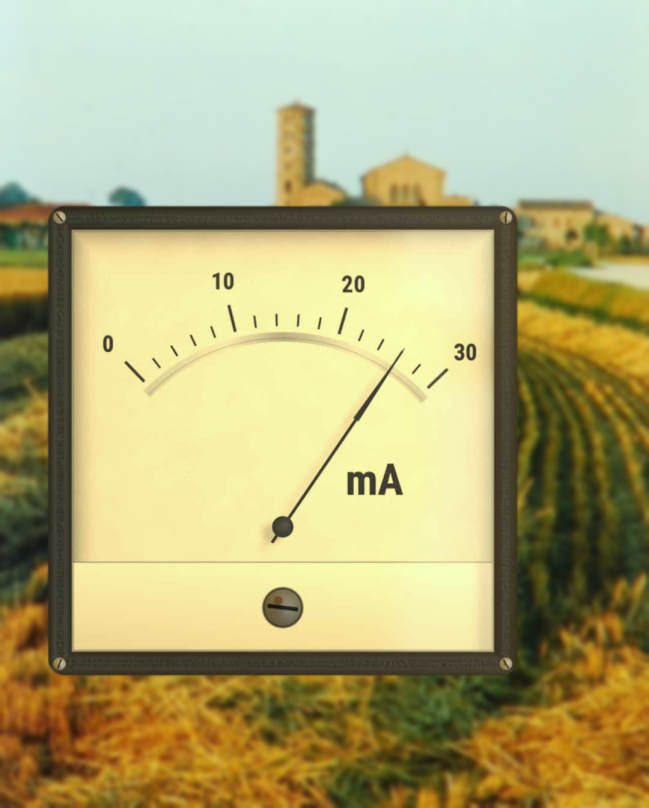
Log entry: mA 26
